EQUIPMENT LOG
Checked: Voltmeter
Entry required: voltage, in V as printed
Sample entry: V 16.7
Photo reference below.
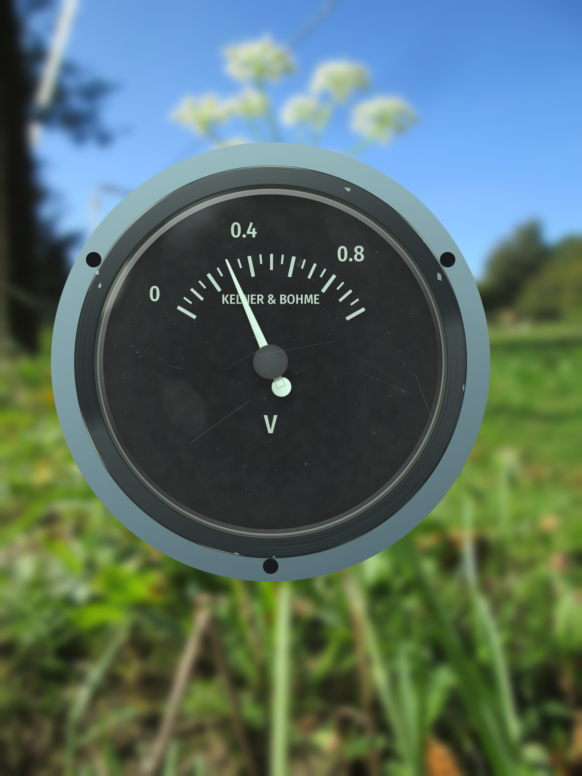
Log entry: V 0.3
